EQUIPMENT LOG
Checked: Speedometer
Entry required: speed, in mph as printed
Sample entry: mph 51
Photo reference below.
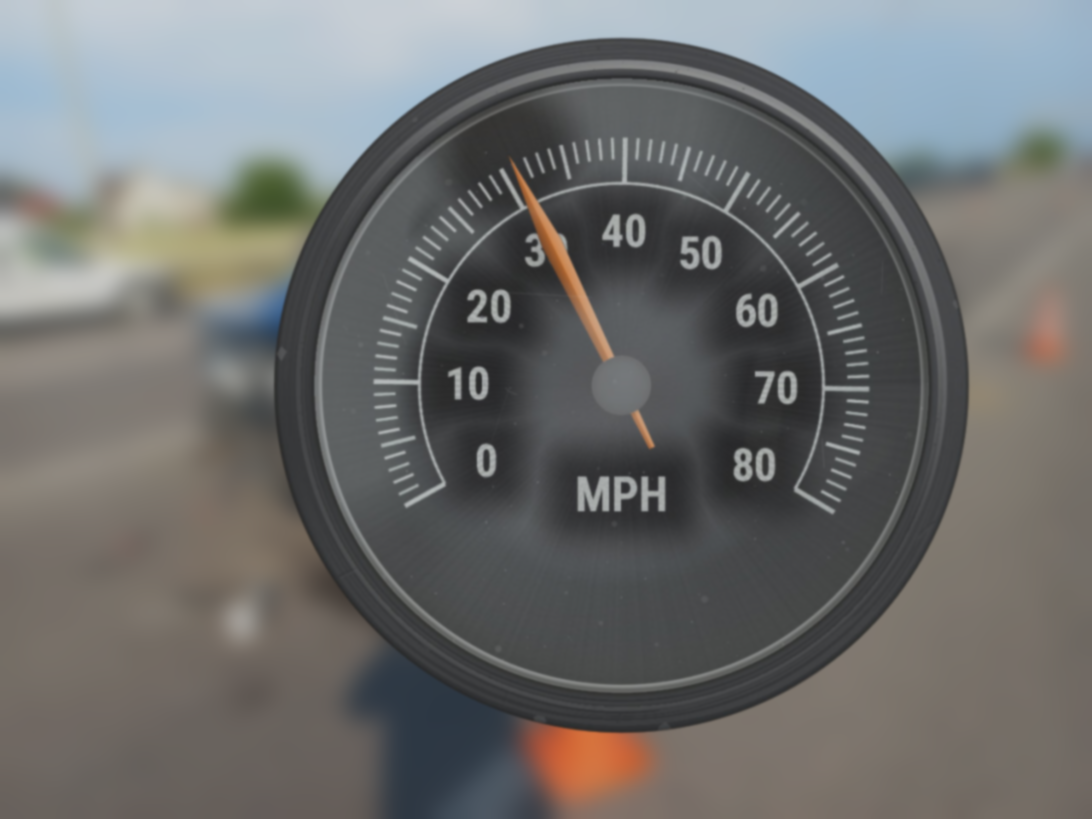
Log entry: mph 31
